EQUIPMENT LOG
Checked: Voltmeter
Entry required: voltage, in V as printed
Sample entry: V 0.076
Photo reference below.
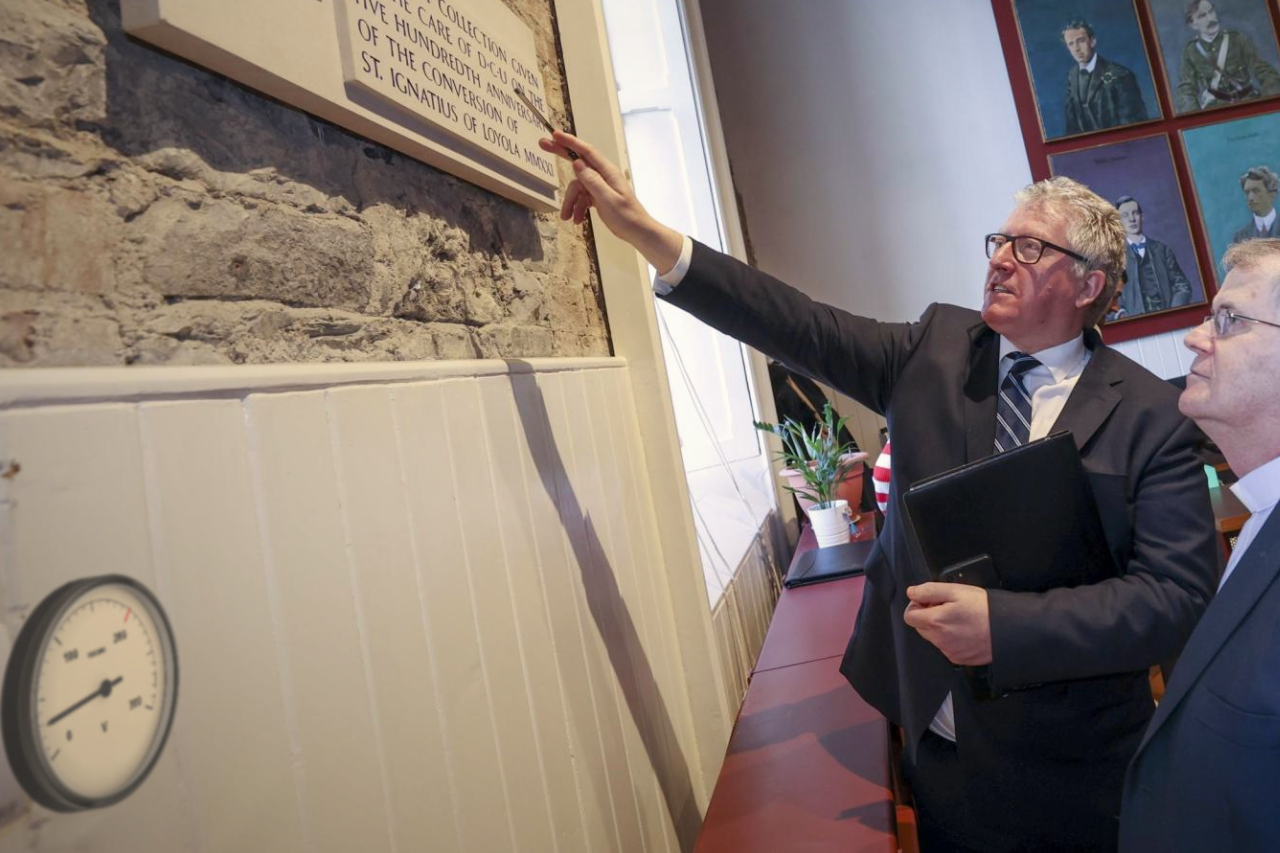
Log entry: V 30
